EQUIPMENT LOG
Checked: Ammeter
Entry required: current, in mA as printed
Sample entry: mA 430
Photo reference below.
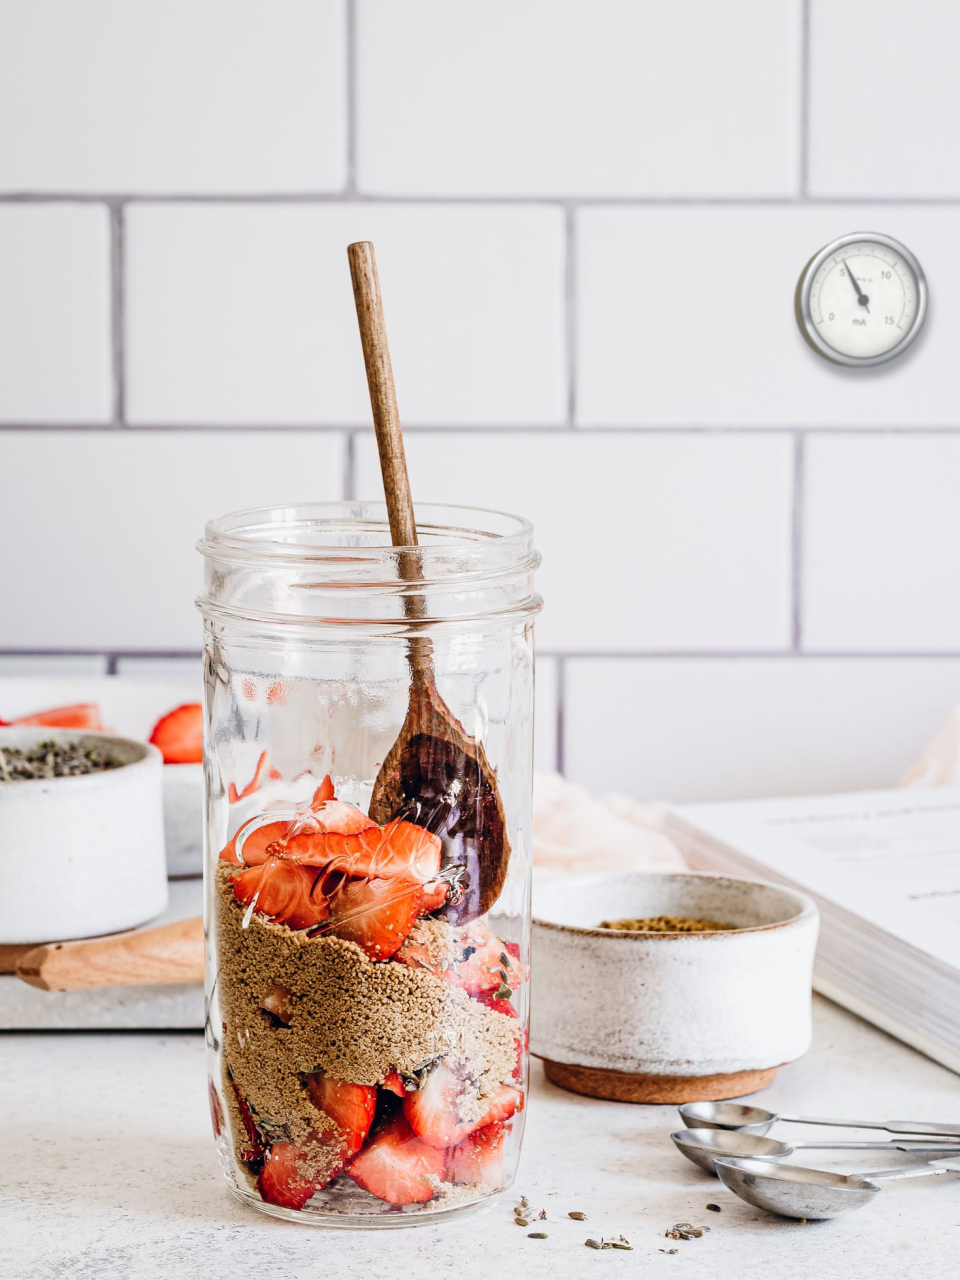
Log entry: mA 5.5
